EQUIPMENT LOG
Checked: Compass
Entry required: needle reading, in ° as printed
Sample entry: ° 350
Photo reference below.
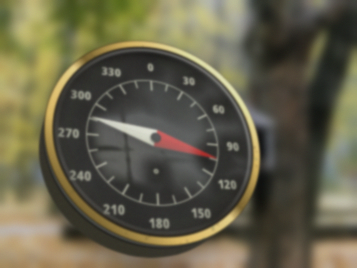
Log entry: ° 105
